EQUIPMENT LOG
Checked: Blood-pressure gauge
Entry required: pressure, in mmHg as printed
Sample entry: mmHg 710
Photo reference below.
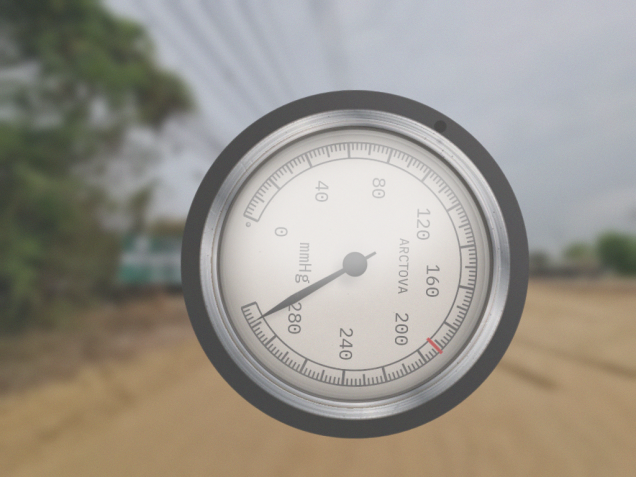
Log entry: mmHg 292
